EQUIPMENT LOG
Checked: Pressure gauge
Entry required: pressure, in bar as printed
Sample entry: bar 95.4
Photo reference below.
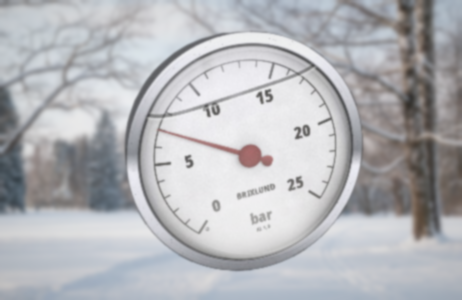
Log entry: bar 7
